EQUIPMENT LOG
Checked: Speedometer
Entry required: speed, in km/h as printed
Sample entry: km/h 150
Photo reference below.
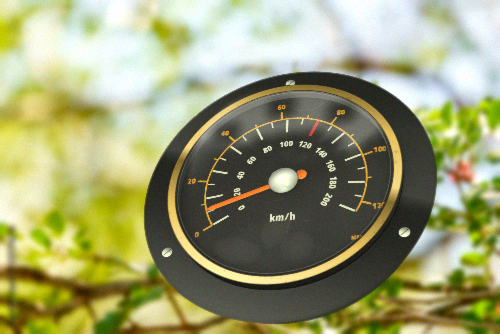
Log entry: km/h 10
